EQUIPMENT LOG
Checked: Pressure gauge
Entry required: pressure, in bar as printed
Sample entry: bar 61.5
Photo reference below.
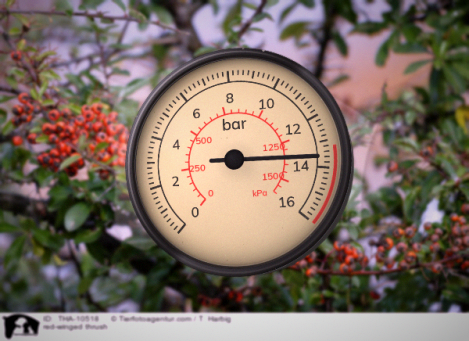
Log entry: bar 13.6
